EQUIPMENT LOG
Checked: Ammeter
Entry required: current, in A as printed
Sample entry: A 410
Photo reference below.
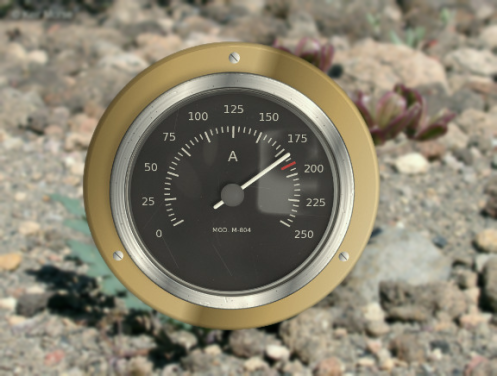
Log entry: A 180
